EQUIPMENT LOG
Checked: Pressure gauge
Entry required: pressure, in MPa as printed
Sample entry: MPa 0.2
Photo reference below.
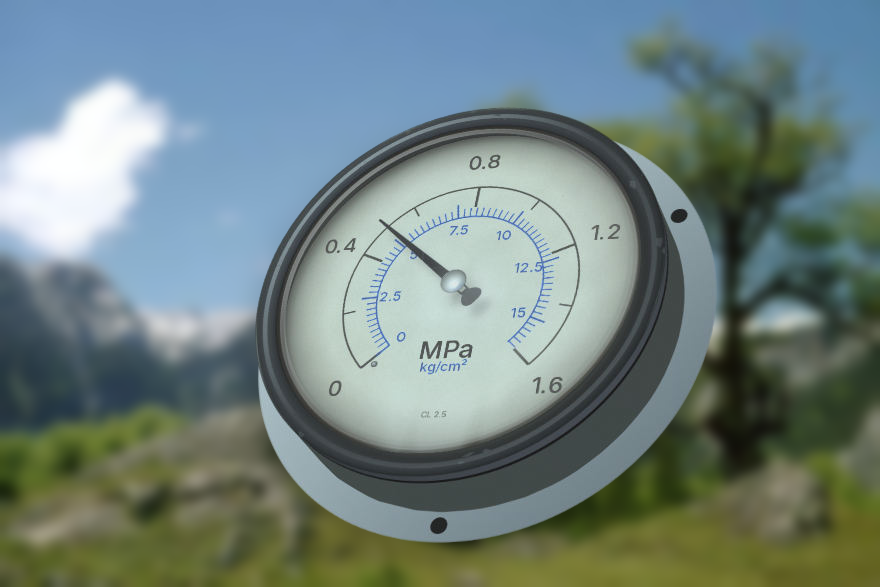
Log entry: MPa 0.5
